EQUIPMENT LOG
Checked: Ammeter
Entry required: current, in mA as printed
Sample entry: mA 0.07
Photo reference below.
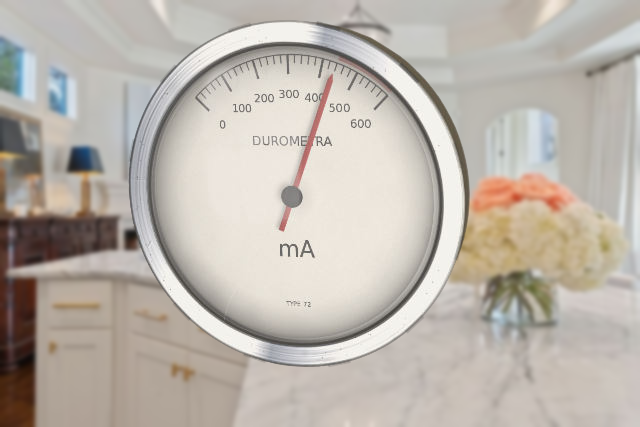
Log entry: mA 440
